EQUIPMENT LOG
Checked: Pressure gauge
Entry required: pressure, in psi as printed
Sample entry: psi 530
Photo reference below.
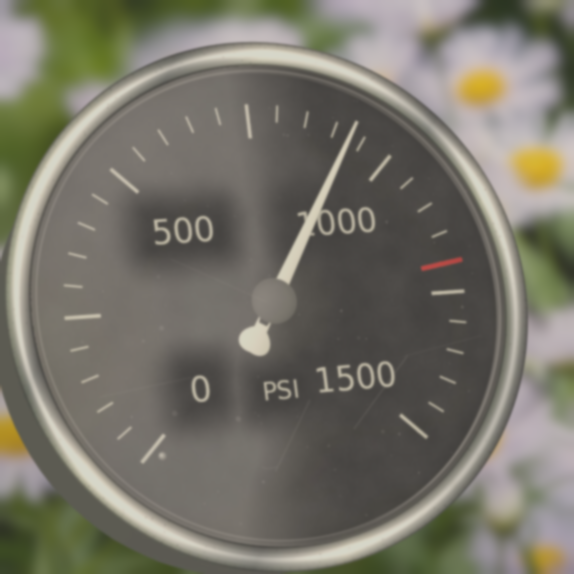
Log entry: psi 925
